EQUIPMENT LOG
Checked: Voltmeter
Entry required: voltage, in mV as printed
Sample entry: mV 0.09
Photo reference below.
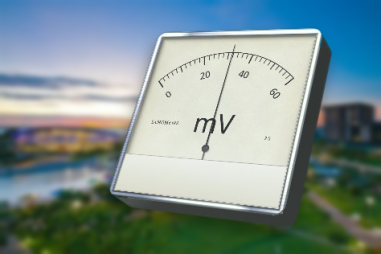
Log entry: mV 32
